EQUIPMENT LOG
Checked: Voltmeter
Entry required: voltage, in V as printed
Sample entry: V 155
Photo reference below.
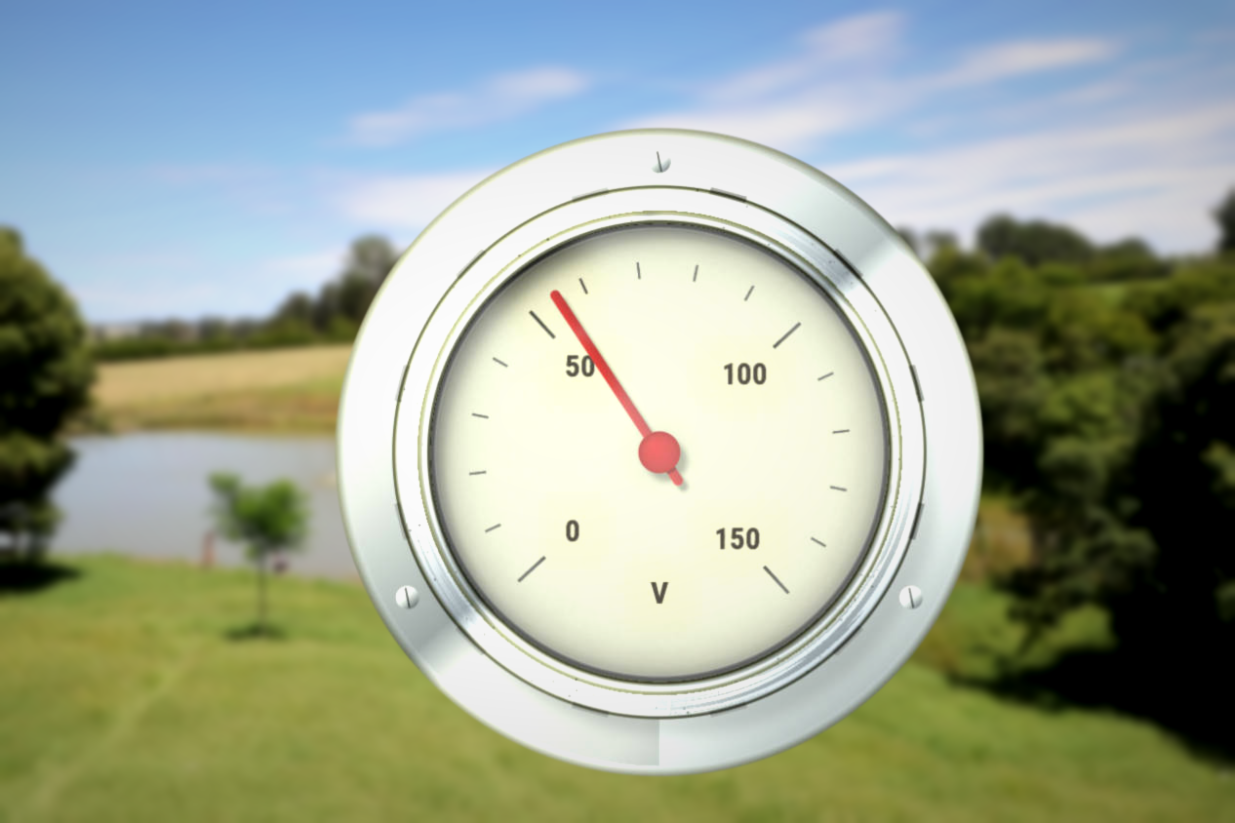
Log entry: V 55
